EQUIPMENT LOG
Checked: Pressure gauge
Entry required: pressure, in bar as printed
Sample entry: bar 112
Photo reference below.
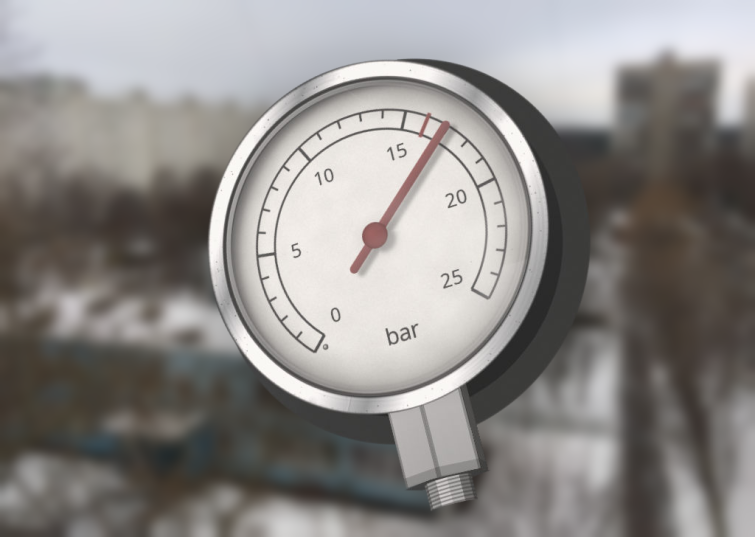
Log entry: bar 17
